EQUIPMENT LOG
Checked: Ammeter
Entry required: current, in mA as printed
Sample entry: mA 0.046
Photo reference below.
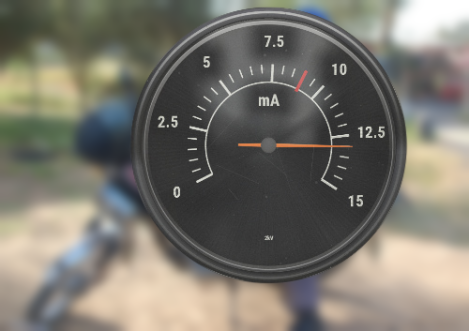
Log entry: mA 13
